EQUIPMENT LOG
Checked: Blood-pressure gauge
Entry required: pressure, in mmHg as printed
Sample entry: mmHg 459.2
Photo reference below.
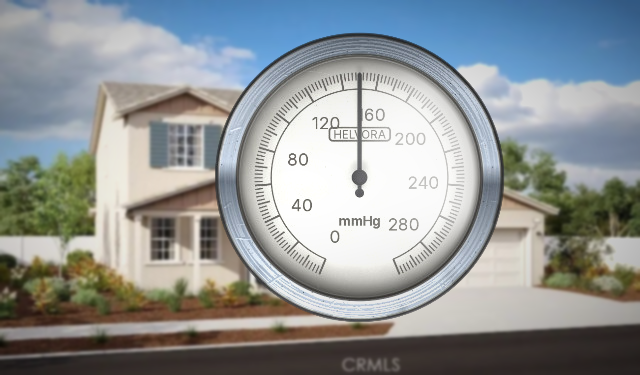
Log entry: mmHg 150
